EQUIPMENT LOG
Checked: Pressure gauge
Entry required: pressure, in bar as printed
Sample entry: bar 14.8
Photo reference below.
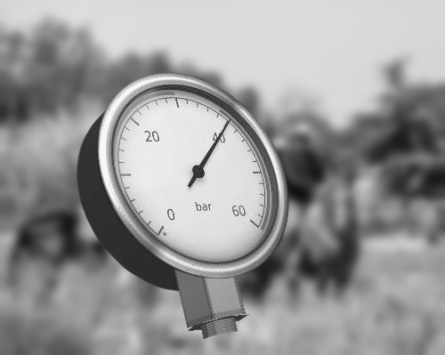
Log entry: bar 40
